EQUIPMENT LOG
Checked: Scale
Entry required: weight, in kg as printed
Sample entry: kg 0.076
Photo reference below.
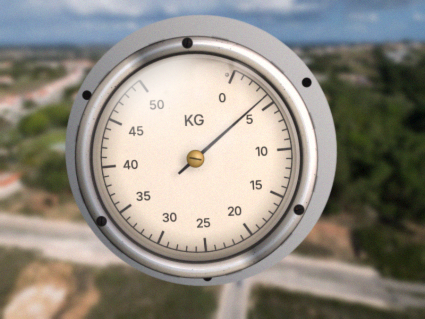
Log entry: kg 4
